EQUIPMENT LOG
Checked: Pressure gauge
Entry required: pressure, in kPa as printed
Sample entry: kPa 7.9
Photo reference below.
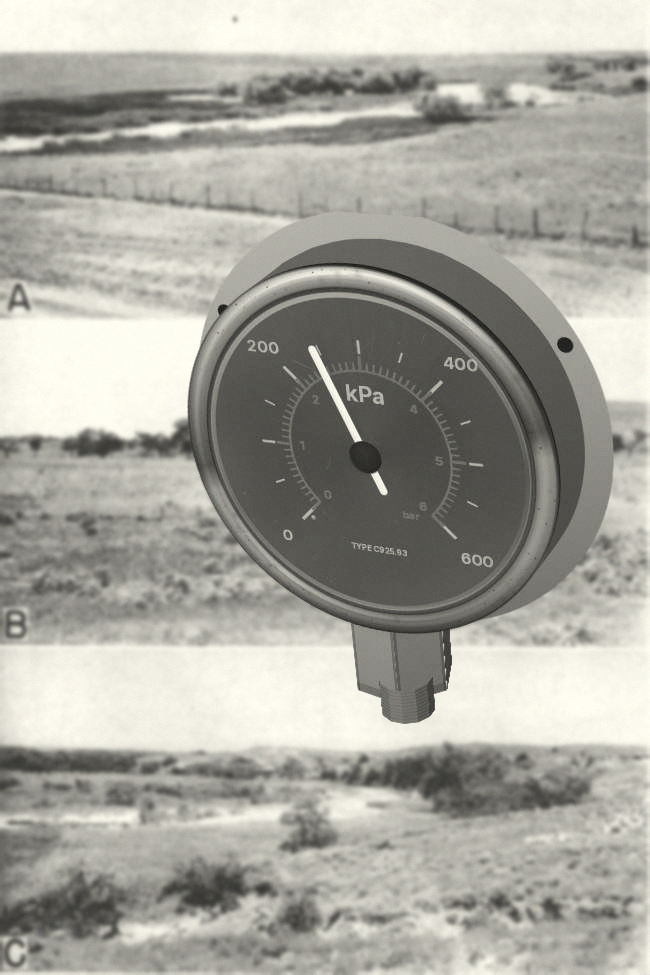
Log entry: kPa 250
